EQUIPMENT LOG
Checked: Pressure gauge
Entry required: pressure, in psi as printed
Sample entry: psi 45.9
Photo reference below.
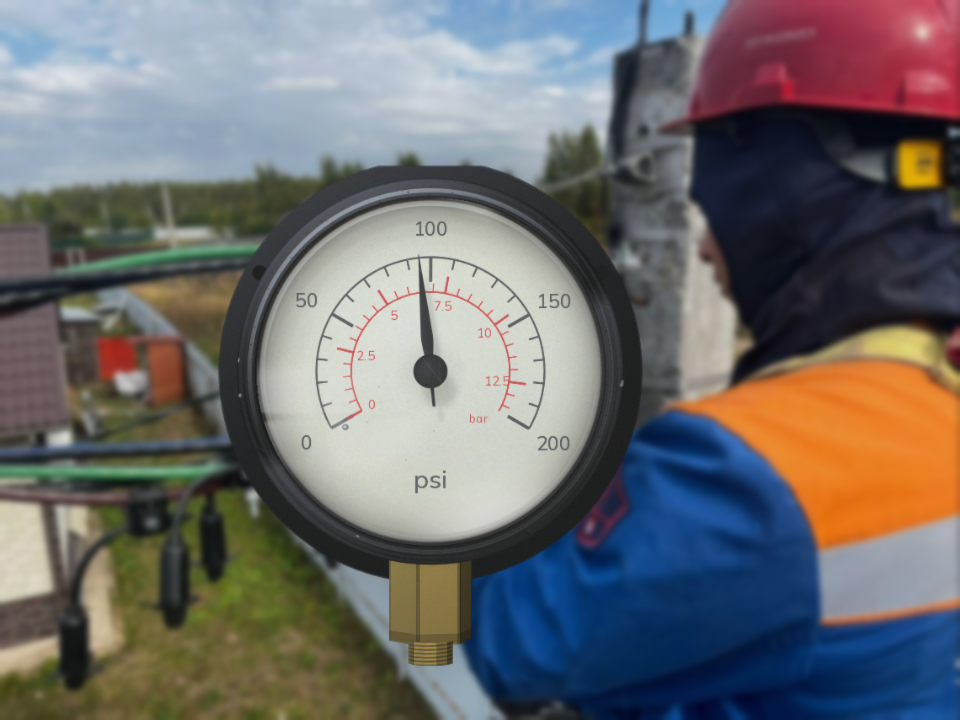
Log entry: psi 95
